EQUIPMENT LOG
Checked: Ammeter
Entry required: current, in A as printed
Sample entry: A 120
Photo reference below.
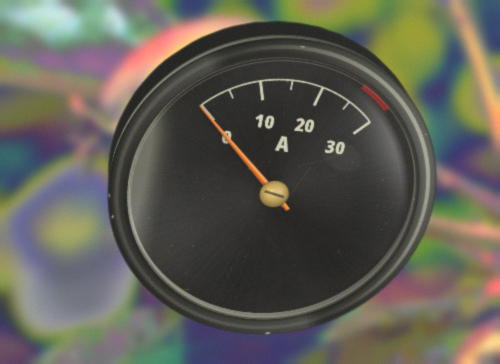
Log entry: A 0
